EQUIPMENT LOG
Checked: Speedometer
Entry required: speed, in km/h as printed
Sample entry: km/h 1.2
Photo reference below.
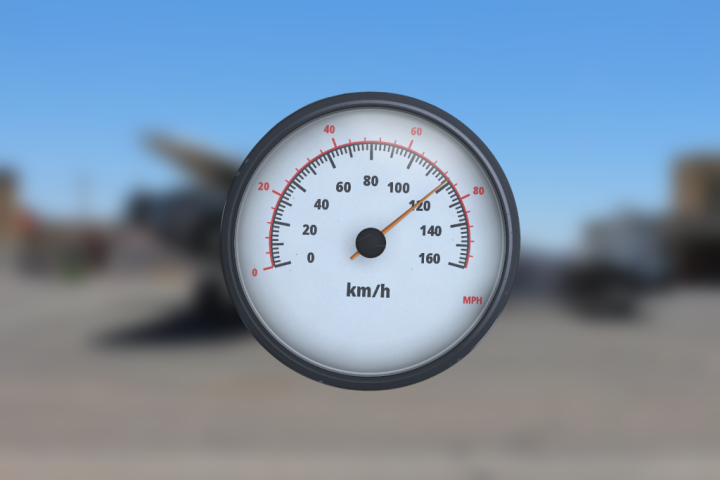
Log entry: km/h 118
